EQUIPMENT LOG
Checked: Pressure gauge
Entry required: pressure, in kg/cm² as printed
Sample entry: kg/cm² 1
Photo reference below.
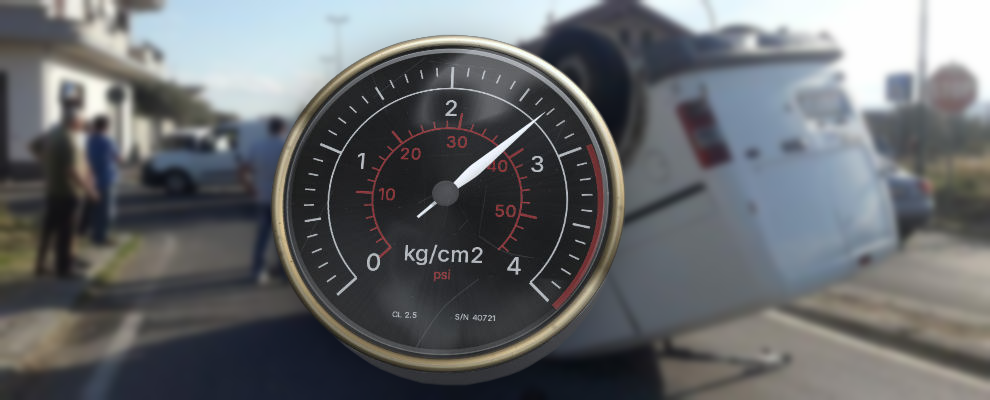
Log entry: kg/cm² 2.7
